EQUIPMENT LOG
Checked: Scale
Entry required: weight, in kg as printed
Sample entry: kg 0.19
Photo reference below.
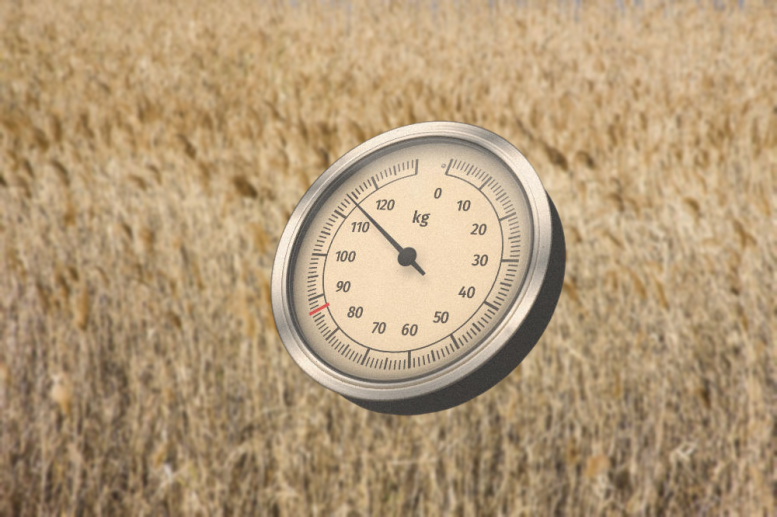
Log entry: kg 114
